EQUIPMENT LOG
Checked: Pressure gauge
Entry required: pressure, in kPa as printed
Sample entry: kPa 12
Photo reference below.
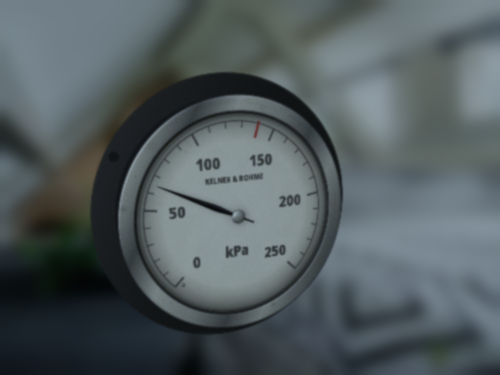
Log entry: kPa 65
